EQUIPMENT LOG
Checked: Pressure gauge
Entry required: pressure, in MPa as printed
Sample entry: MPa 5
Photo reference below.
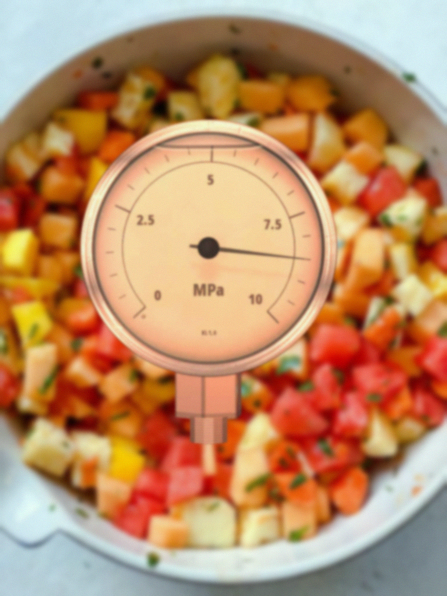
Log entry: MPa 8.5
